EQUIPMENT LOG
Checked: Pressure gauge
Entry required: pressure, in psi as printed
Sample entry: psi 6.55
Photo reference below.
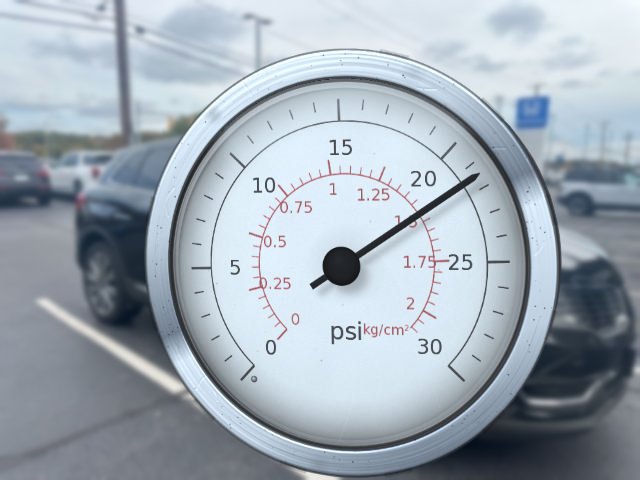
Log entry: psi 21.5
